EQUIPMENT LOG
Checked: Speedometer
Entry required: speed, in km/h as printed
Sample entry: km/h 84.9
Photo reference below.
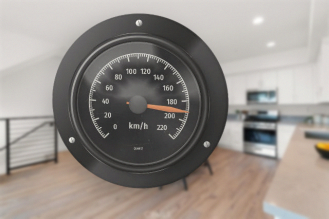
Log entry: km/h 190
